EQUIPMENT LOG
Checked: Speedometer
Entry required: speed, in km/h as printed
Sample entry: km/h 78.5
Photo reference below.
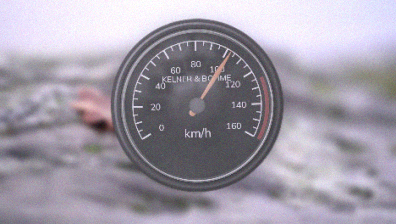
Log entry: km/h 102.5
